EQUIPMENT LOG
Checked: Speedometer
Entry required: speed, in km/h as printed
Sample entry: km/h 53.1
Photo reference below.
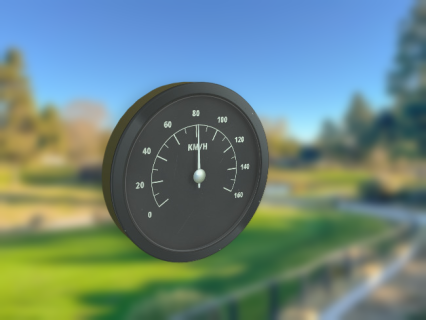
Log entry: km/h 80
